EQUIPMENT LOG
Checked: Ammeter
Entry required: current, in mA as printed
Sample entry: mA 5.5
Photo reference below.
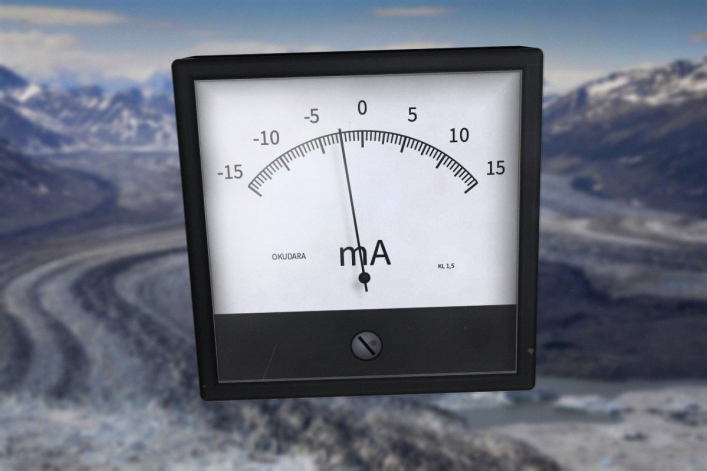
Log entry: mA -2.5
